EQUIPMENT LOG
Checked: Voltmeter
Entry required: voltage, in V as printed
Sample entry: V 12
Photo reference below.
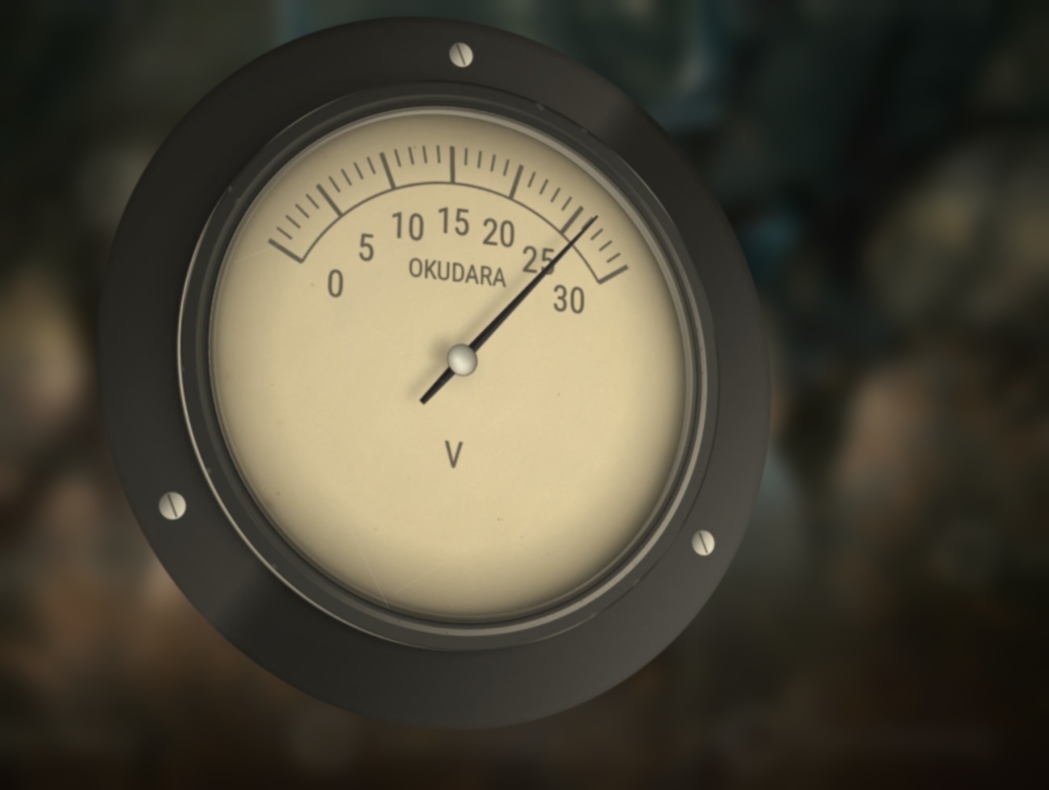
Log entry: V 26
